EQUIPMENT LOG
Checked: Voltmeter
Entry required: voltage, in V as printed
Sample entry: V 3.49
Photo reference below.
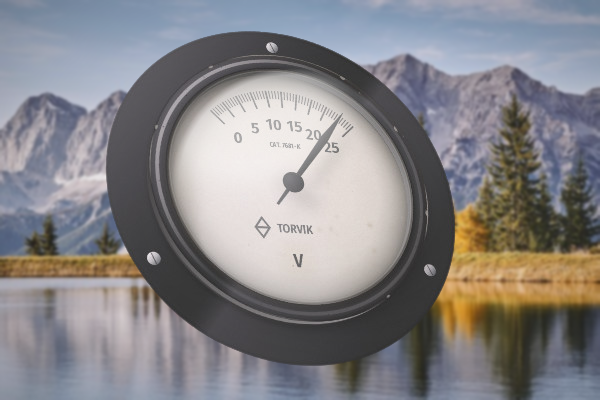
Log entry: V 22.5
